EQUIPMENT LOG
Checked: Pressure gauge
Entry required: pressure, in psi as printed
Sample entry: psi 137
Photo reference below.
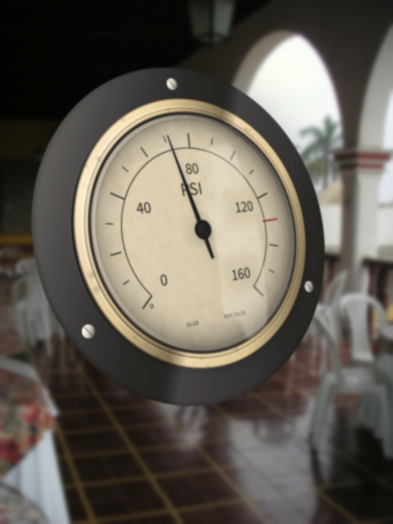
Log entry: psi 70
